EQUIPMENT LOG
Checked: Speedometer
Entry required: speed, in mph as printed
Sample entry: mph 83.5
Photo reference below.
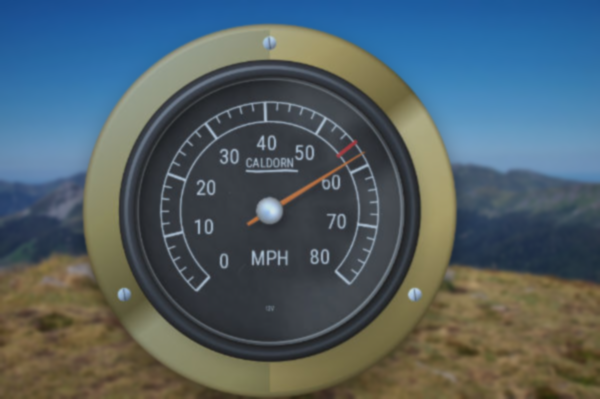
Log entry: mph 58
